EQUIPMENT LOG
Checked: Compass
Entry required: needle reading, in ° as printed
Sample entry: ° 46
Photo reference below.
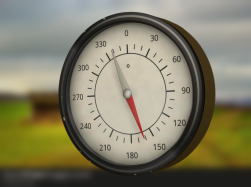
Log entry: ° 160
